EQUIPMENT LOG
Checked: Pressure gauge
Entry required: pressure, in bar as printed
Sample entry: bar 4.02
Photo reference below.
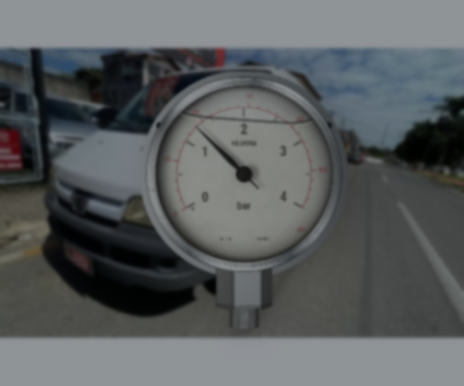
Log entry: bar 1.25
